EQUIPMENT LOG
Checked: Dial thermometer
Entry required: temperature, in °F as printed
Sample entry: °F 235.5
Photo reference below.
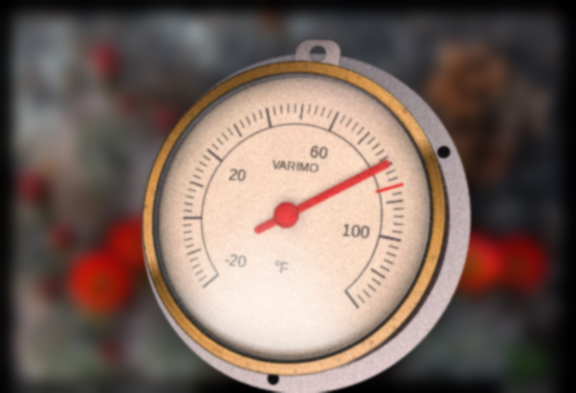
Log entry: °F 80
